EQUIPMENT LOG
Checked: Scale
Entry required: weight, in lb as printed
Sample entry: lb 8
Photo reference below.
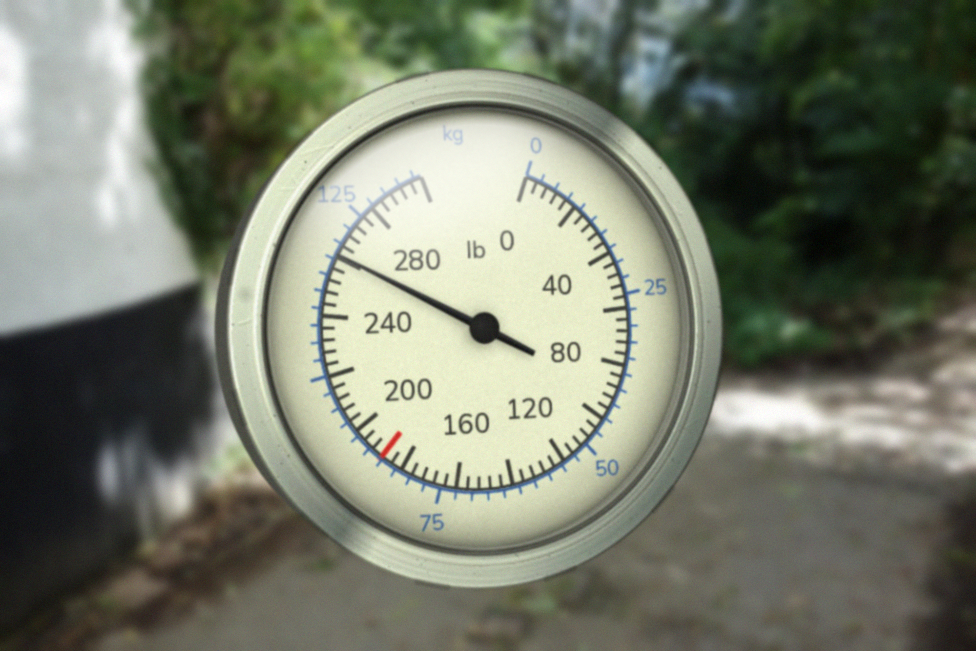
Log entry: lb 260
